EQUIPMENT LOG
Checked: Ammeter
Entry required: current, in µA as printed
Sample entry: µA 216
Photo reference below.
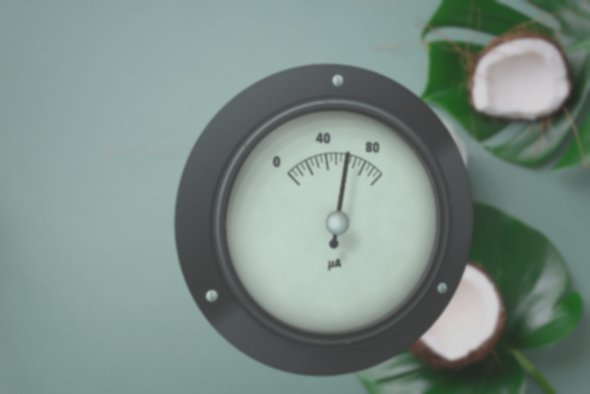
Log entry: µA 60
